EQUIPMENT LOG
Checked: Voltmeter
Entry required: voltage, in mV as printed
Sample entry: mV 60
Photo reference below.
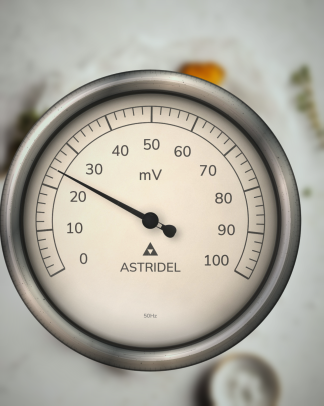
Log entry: mV 24
